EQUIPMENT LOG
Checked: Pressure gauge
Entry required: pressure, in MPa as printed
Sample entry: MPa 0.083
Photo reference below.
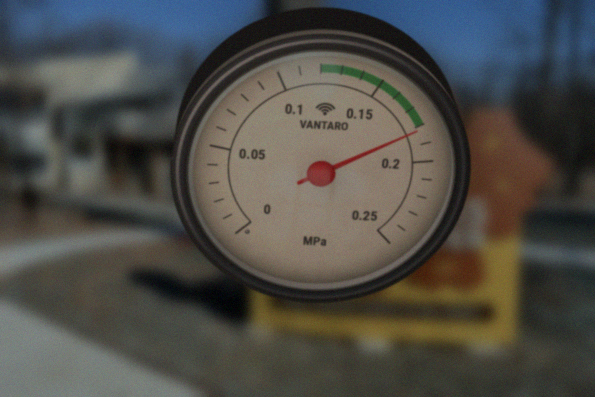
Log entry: MPa 0.18
